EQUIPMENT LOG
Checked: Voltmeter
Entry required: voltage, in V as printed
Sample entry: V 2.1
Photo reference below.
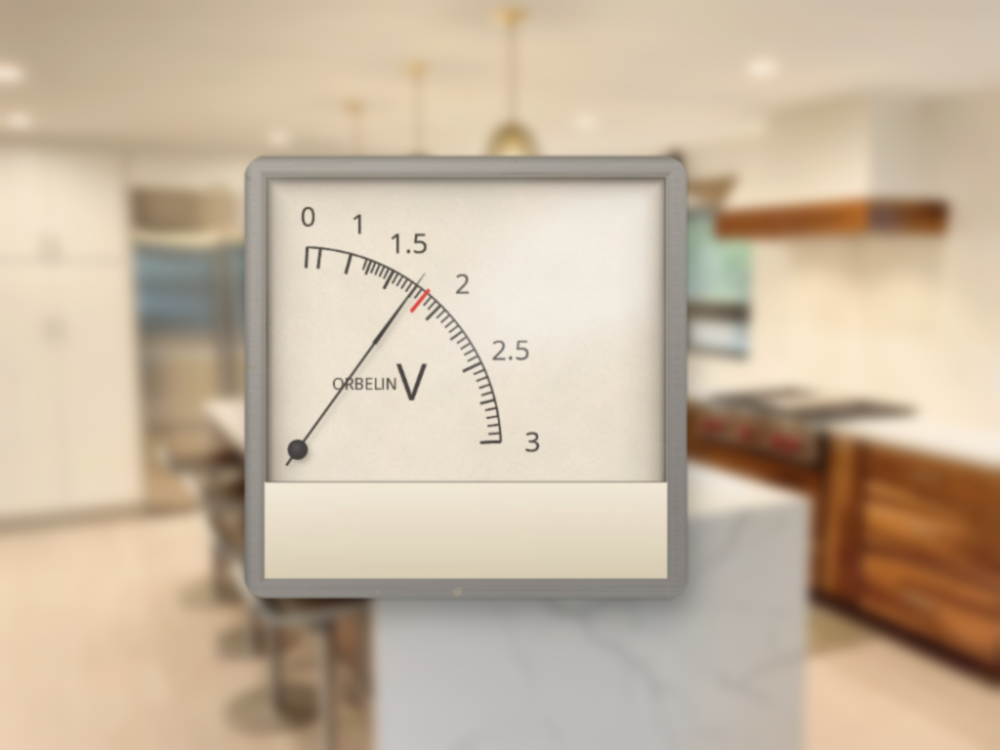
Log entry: V 1.75
